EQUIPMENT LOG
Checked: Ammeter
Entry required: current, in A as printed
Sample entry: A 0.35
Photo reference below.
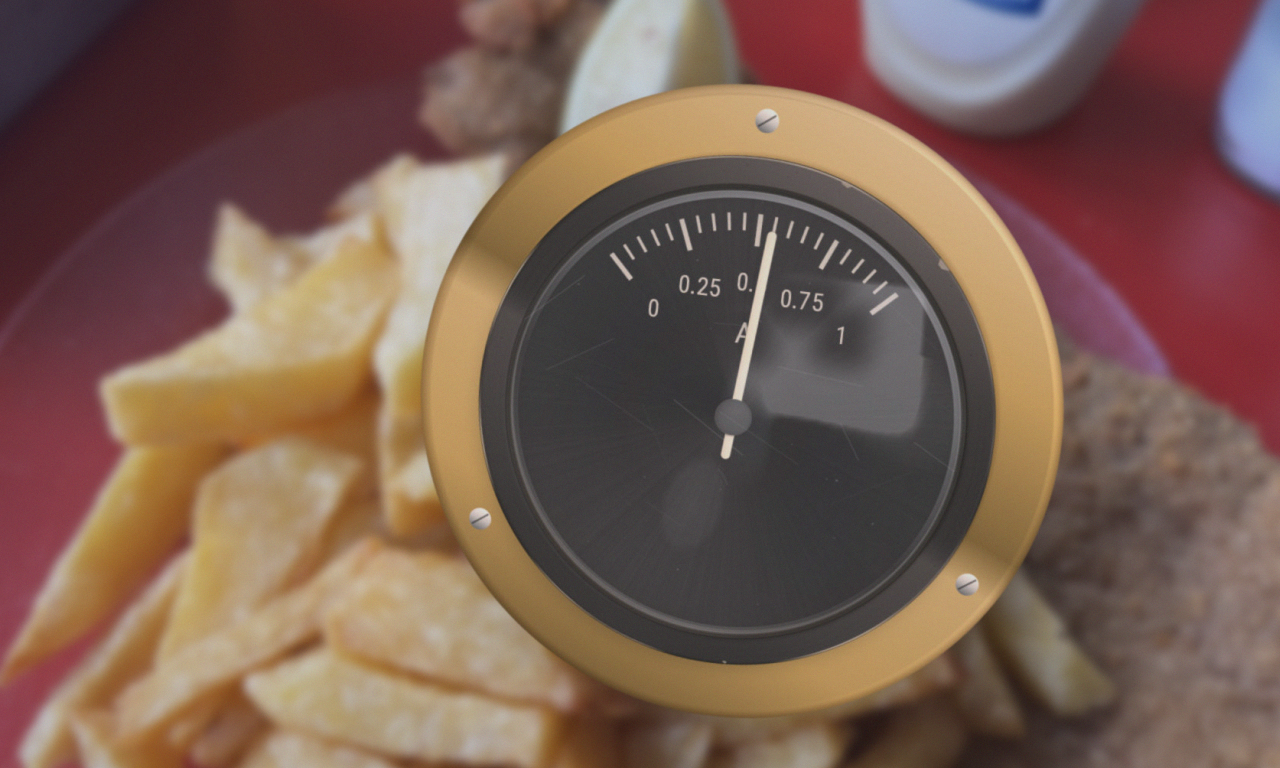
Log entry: A 0.55
